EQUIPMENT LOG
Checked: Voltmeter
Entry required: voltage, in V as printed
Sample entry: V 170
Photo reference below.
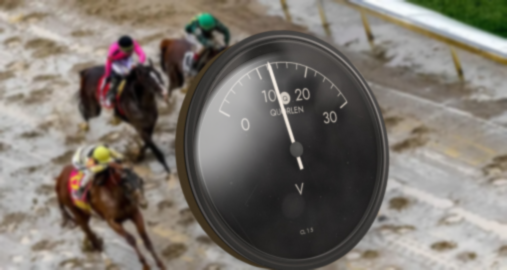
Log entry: V 12
